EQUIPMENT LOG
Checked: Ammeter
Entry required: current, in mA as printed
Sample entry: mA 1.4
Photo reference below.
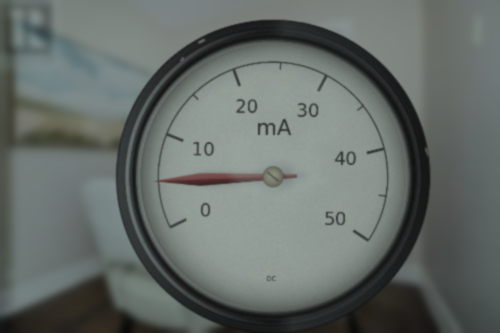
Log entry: mA 5
